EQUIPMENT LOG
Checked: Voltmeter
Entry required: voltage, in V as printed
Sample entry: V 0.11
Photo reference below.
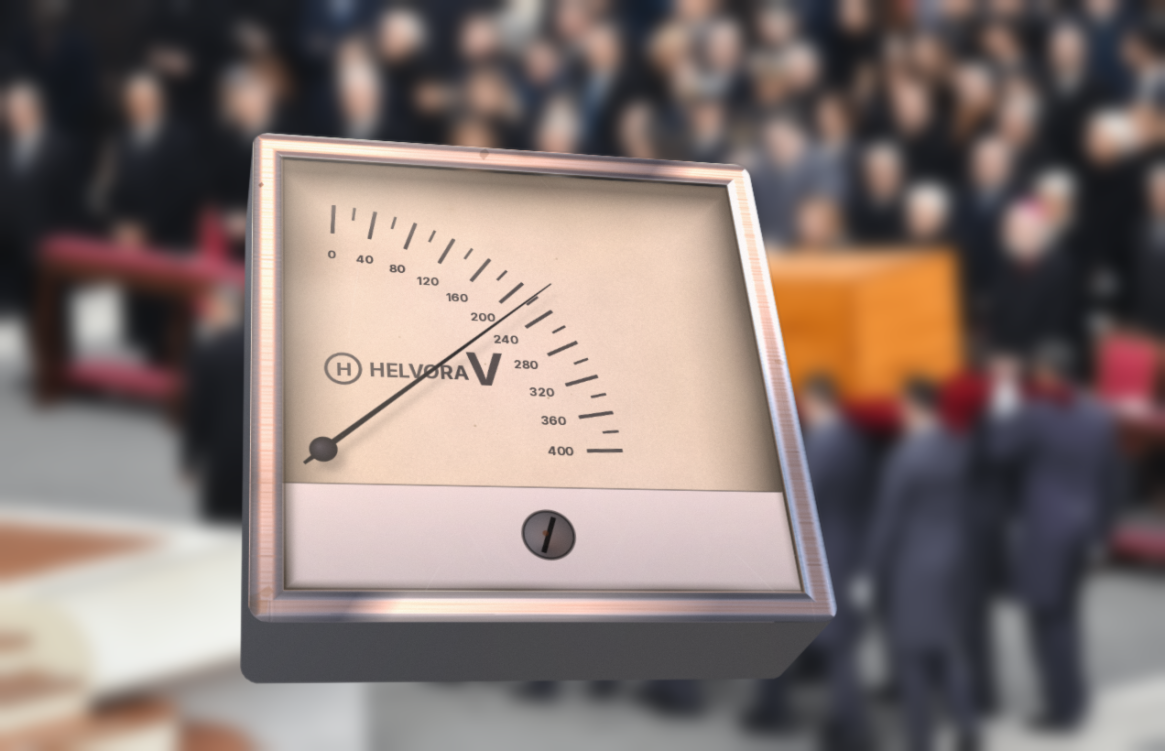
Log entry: V 220
